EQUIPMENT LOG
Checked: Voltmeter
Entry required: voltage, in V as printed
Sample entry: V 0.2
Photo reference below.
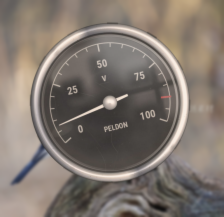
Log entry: V 7.5
